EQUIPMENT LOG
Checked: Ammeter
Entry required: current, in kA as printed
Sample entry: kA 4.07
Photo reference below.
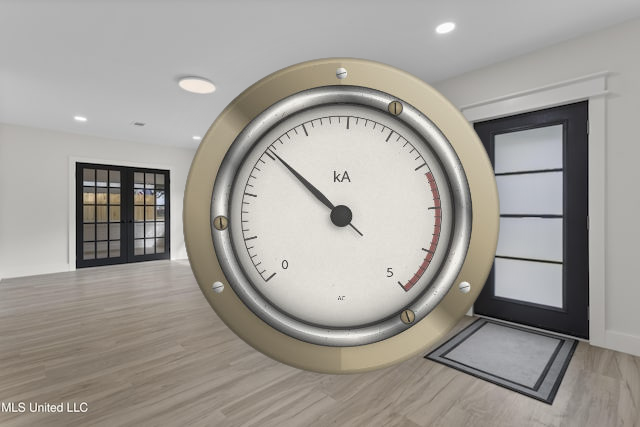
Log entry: kA 1.55
